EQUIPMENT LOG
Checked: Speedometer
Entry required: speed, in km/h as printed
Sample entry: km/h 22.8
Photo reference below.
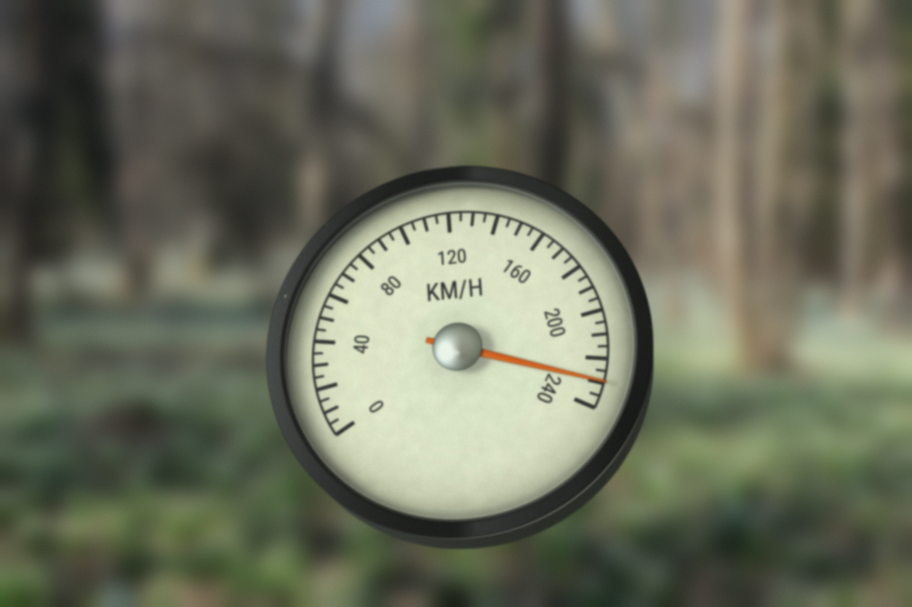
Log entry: km/h 230
